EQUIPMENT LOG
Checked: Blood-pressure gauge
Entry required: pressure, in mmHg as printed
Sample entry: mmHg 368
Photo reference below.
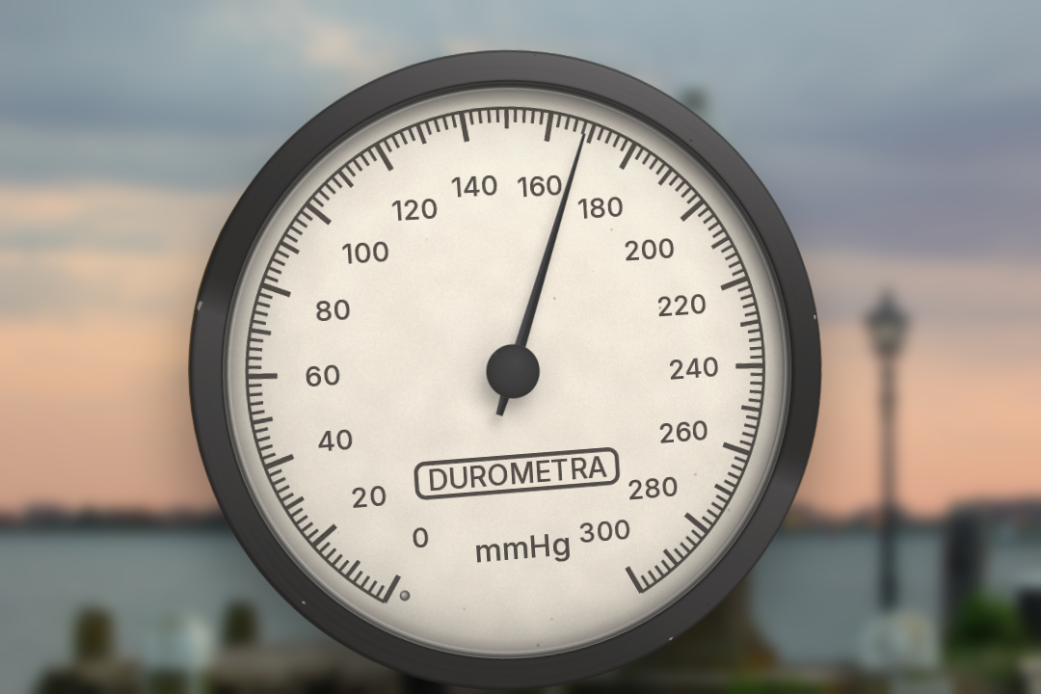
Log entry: mmHg 168
